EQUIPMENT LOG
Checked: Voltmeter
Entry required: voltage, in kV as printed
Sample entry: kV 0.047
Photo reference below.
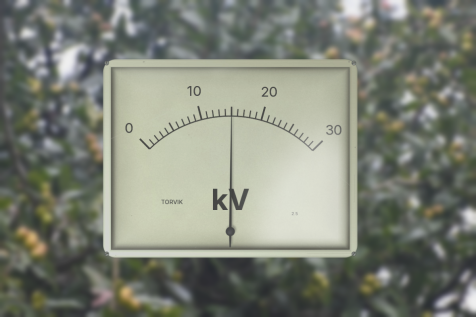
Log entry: kV 15
